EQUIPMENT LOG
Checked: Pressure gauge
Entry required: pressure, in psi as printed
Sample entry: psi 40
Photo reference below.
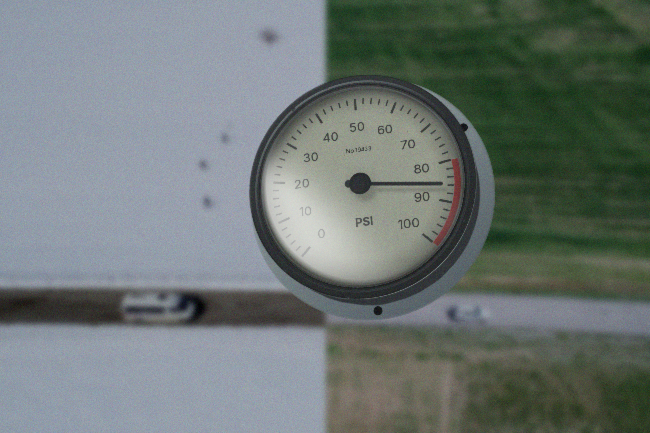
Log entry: psi 86
